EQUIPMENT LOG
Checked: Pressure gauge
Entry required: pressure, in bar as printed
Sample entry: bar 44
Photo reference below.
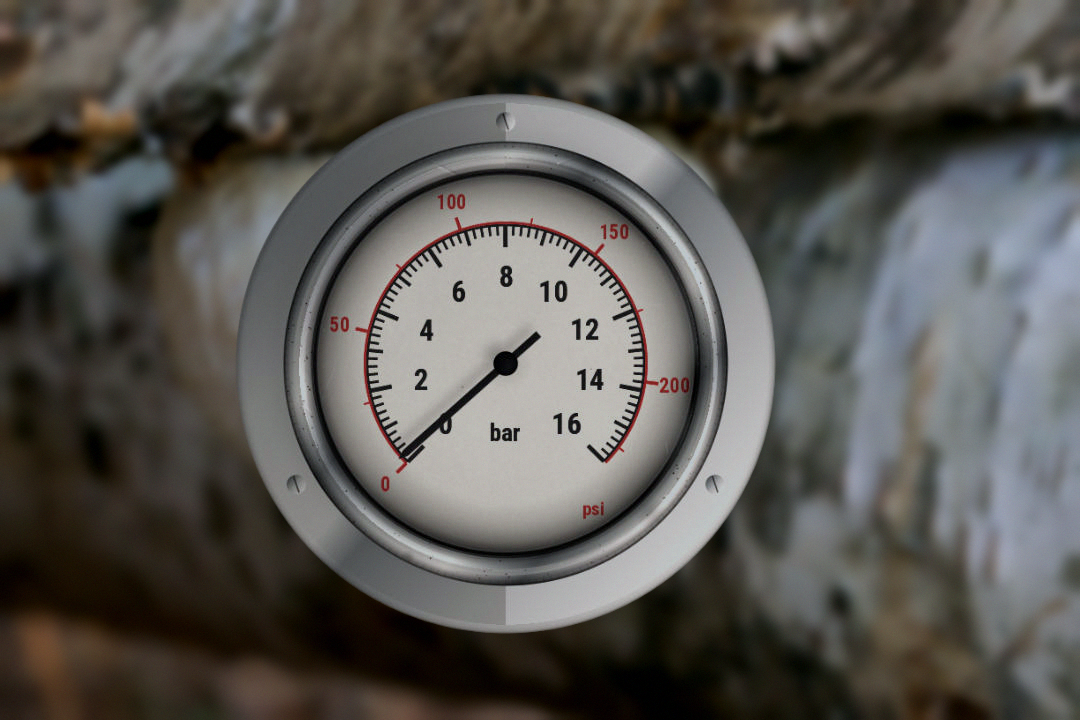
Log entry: bar 0.2
